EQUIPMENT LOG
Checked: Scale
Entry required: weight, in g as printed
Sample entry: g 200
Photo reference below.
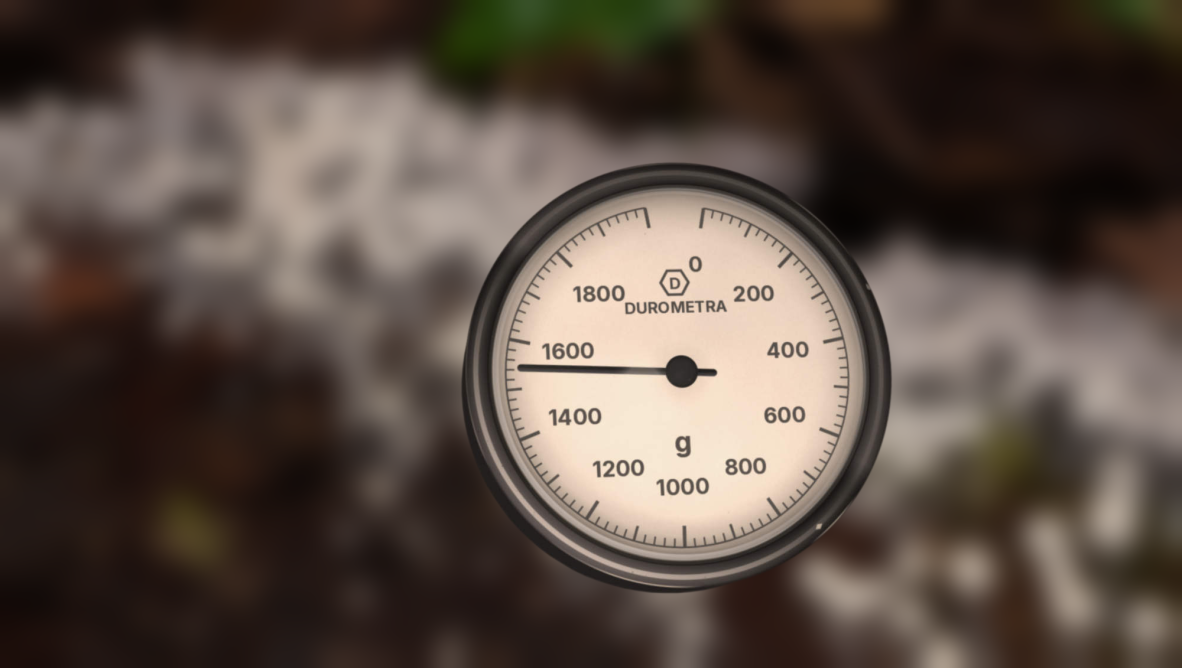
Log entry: g 1540
